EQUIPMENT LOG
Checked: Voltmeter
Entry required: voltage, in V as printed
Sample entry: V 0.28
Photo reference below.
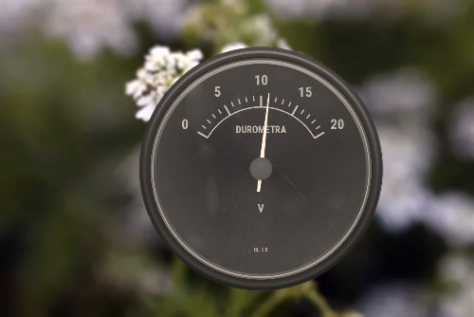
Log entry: V 11
